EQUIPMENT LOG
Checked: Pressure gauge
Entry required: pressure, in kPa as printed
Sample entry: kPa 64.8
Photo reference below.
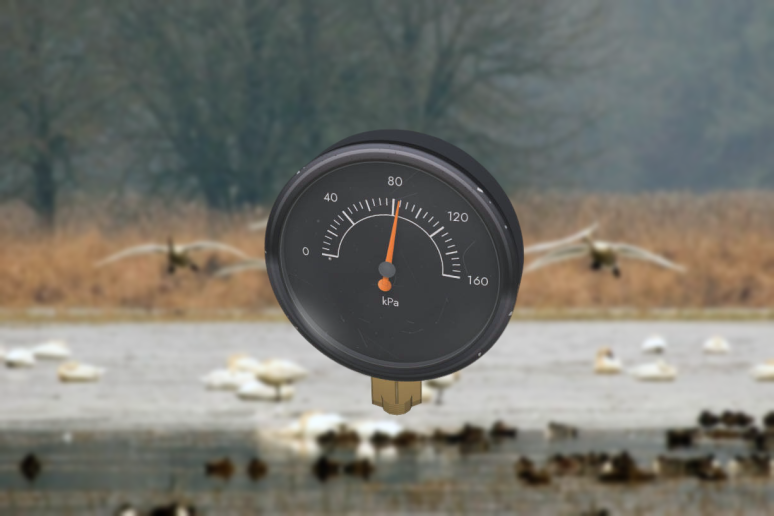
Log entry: kPa 85
